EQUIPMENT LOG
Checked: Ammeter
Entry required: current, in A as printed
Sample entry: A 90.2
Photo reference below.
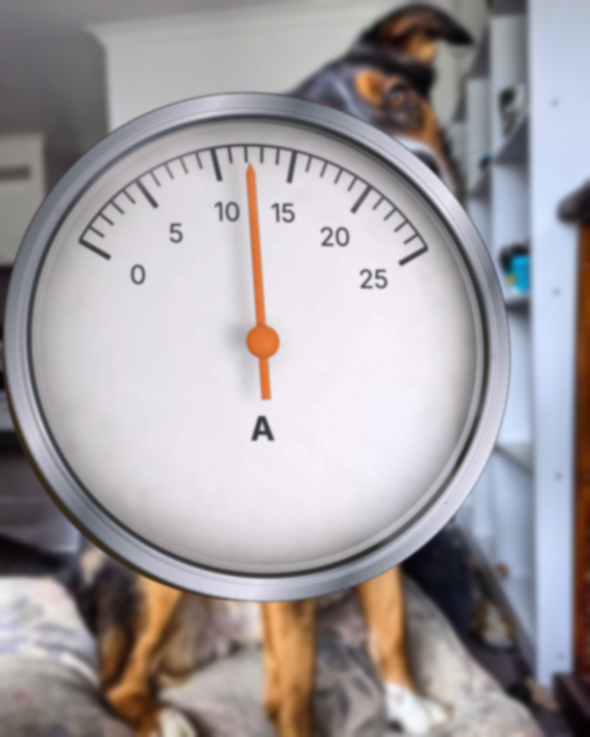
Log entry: A 12
